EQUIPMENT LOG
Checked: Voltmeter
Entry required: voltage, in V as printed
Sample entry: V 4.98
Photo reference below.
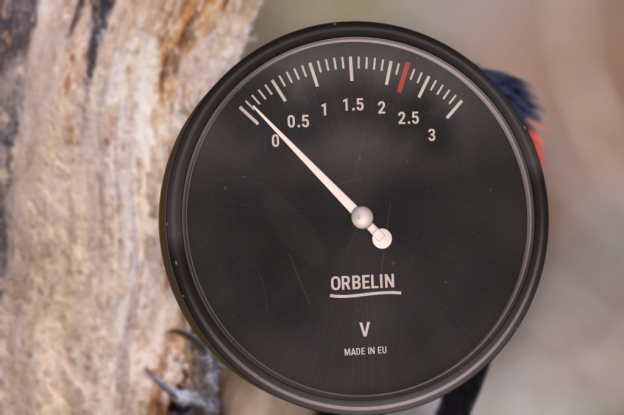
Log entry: V 0.1
